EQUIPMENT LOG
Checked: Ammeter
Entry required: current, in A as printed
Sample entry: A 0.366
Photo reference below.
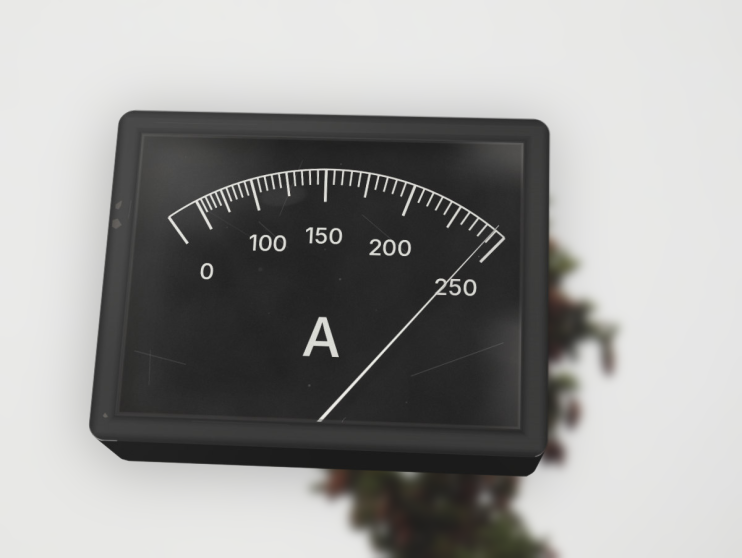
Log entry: A 245
